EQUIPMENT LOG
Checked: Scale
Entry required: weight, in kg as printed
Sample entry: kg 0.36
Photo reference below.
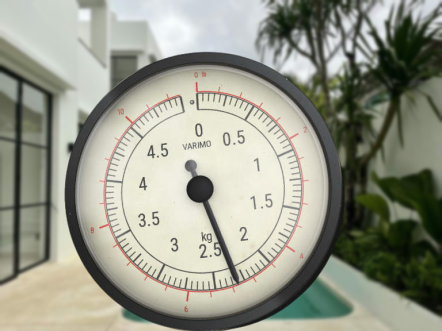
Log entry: kg 2.3
